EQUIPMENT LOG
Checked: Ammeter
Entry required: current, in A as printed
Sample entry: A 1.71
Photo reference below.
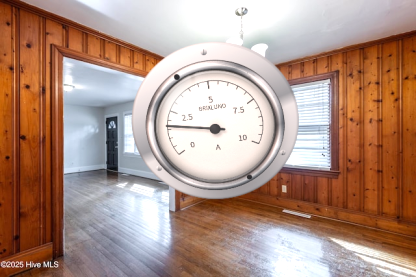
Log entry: A 1.75
